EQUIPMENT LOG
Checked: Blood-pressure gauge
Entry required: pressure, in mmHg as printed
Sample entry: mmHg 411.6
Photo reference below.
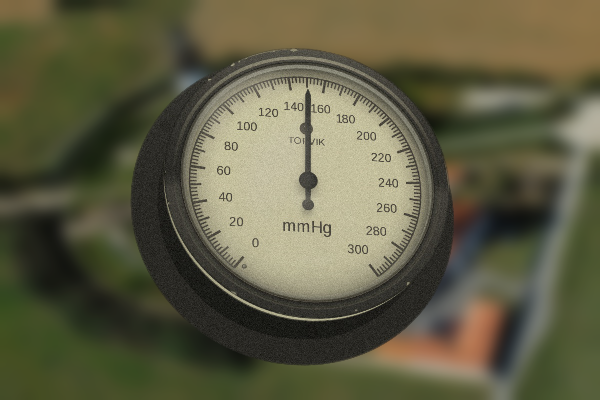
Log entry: mmHg 150
